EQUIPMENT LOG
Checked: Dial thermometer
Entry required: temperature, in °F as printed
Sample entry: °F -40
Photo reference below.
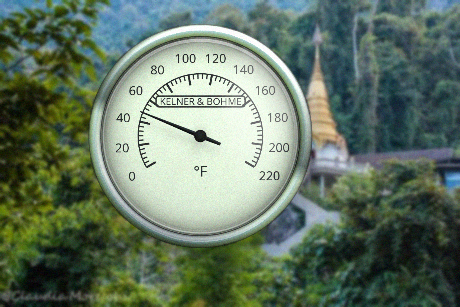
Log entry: °F 48
